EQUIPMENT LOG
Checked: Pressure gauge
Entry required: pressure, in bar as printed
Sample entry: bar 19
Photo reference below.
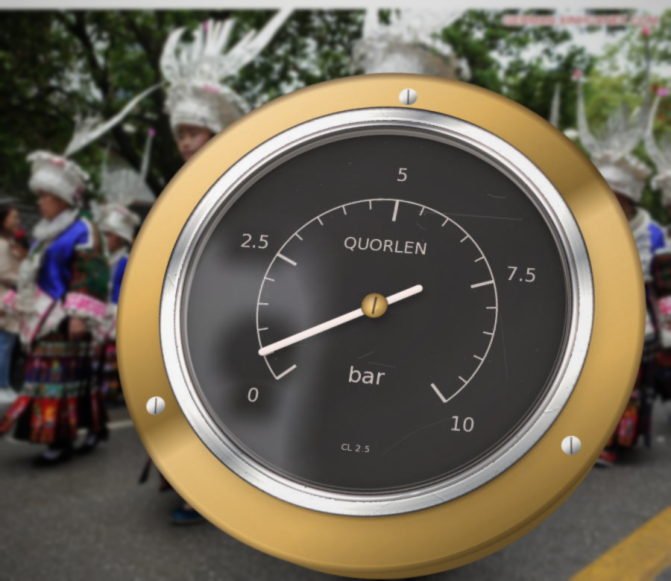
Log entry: bar 0.5
